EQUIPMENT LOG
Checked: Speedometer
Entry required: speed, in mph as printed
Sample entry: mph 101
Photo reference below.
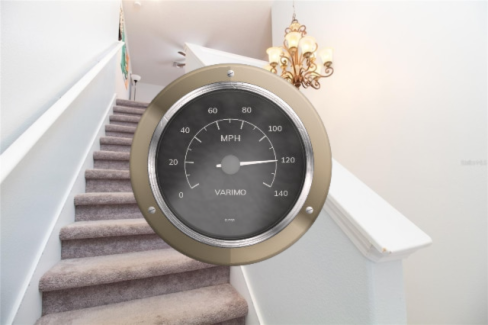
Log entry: mph 120
